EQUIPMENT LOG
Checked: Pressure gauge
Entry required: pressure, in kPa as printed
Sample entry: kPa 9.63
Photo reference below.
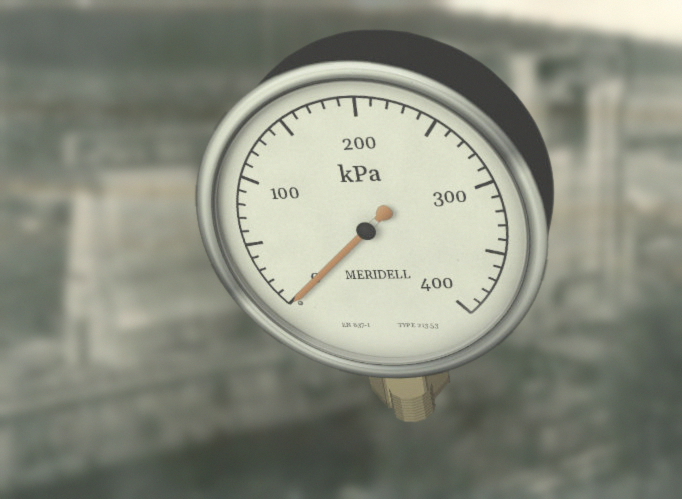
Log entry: kPa 0
